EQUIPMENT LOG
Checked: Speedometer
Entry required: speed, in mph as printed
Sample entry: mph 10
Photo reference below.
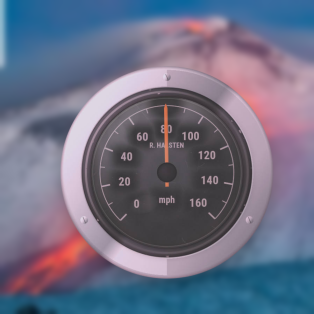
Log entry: mph 80
